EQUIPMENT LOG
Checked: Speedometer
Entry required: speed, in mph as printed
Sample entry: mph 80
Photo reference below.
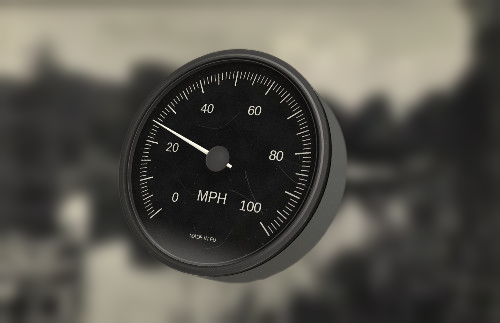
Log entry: mph 25
